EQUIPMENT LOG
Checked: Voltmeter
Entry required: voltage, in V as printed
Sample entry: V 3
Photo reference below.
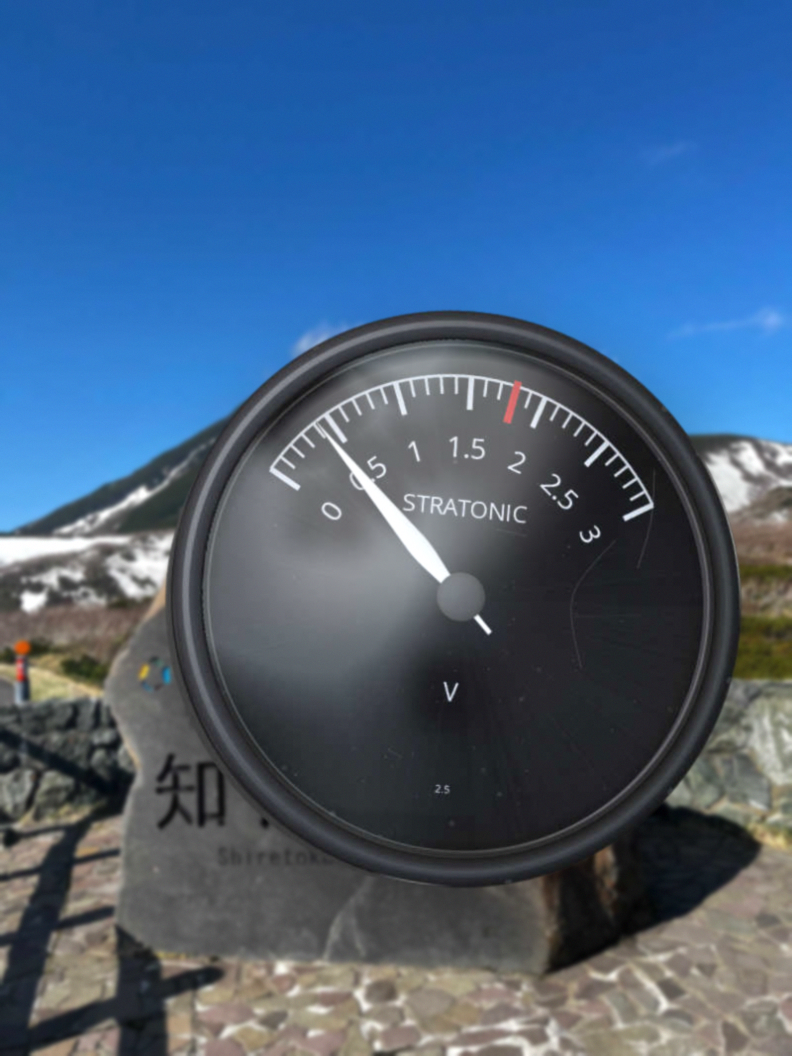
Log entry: V 0.4
